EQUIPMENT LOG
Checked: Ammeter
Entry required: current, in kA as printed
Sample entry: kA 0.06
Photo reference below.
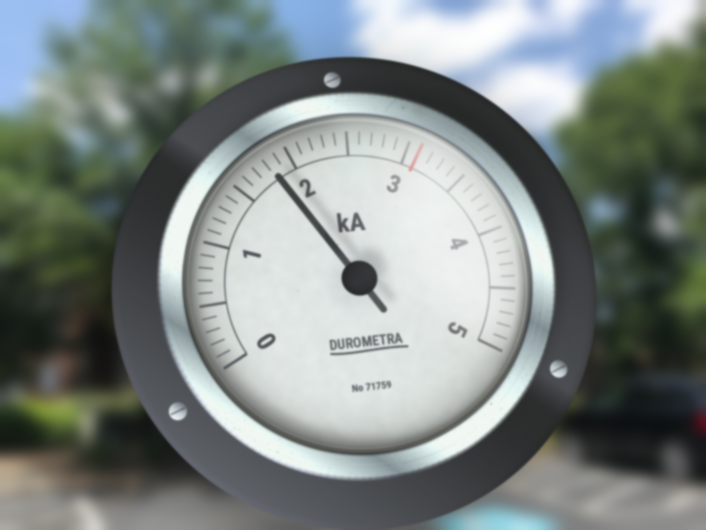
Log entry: kA 1.8
